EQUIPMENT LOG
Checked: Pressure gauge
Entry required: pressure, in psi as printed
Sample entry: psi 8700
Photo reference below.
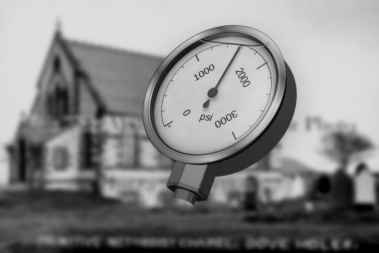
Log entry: psi 1600
